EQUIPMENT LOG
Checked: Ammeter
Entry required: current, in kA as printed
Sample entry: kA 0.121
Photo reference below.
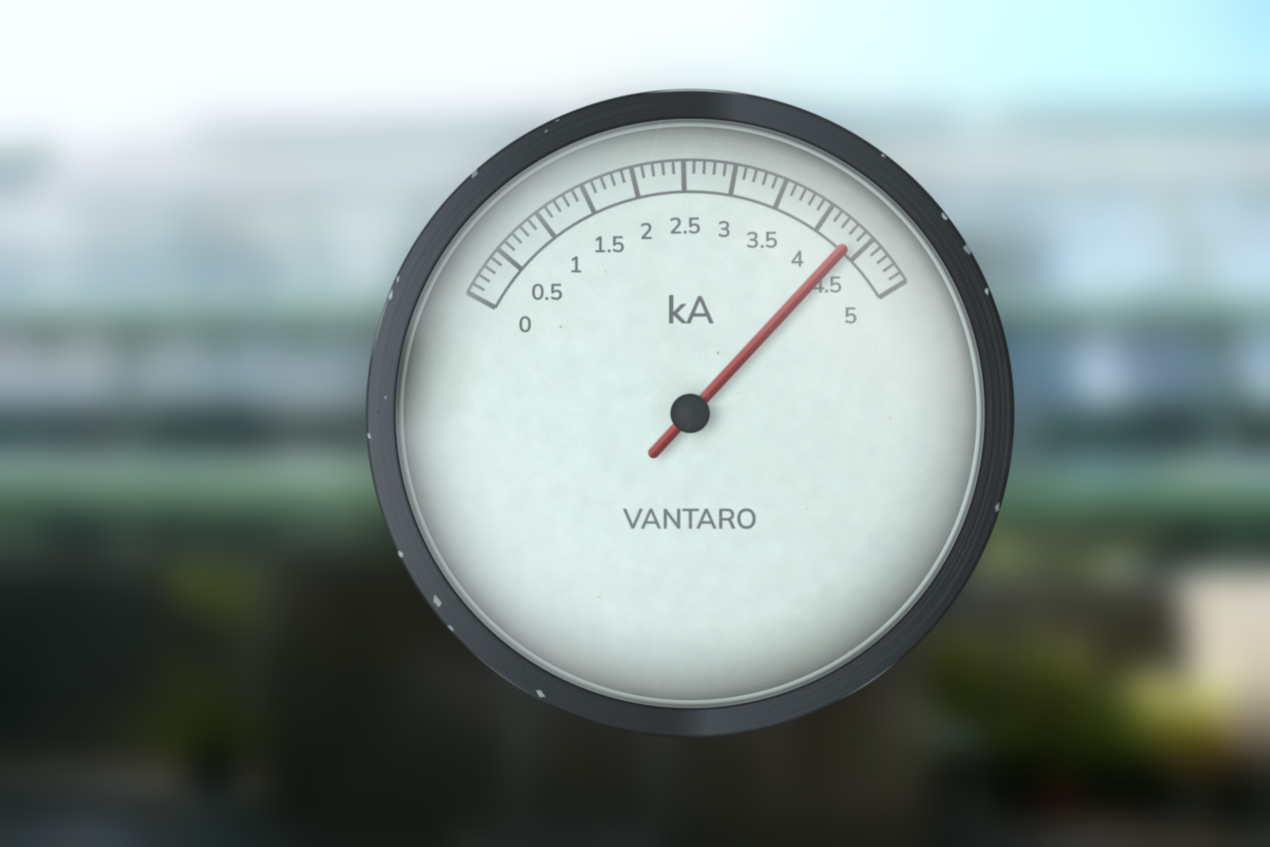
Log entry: kA 4.35
